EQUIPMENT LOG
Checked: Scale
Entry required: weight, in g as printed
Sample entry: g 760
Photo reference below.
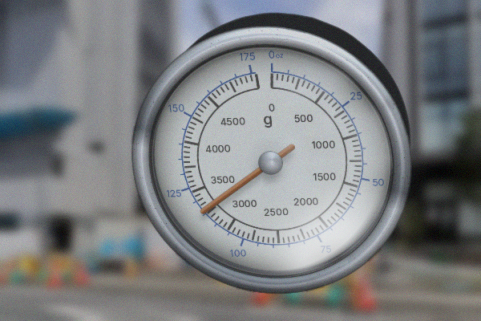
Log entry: g 3300
